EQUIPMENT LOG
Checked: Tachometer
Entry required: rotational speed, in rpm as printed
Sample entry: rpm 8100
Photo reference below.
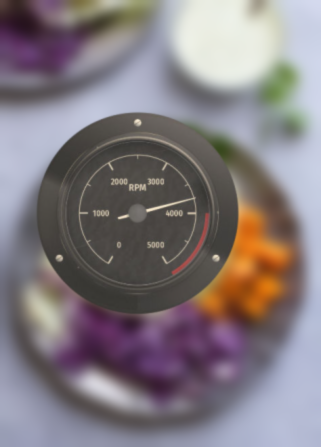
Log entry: rpm 3750
